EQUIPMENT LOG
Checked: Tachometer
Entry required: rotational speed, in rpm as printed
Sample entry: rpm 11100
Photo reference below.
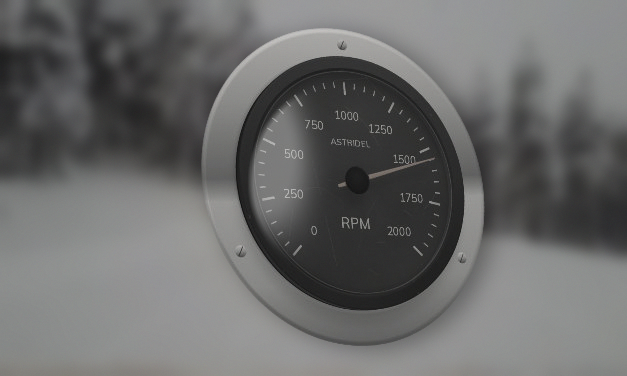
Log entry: rpm 1550
